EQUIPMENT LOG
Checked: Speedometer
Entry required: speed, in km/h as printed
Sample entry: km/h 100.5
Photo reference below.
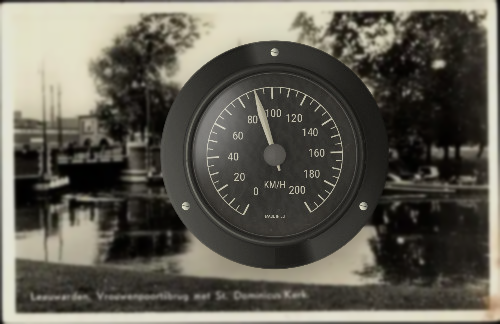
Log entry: km/h 90
